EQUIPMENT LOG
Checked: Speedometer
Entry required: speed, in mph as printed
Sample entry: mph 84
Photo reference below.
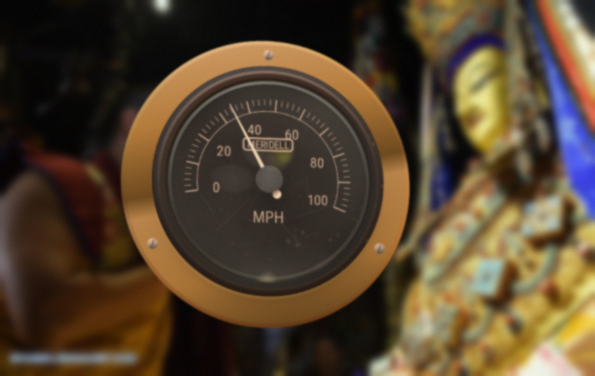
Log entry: mph 34
